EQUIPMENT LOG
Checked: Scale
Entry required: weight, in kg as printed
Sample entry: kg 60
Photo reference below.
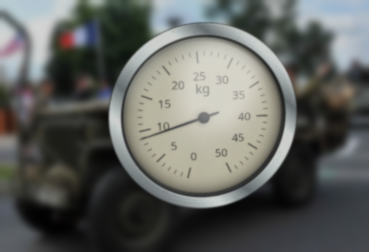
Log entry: kg 9
